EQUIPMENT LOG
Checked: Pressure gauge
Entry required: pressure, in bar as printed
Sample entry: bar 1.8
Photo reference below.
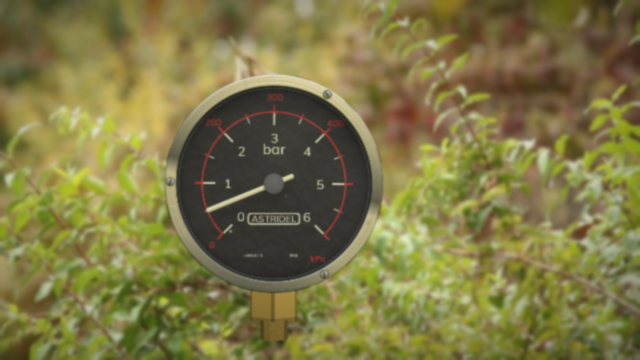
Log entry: bar 0.5
